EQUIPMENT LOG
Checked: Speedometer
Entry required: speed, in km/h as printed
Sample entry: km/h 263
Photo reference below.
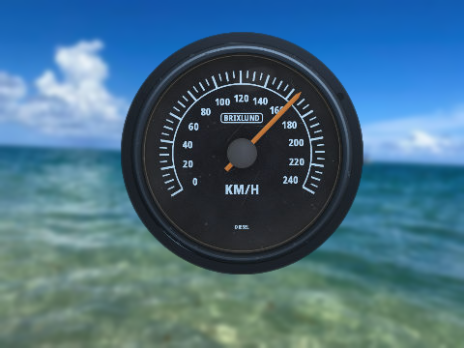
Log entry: km/h 165
